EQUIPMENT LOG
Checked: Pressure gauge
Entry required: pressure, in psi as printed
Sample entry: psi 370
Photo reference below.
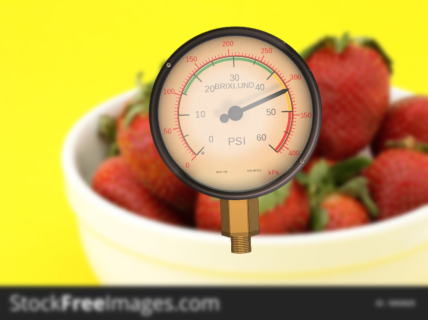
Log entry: psi 45
